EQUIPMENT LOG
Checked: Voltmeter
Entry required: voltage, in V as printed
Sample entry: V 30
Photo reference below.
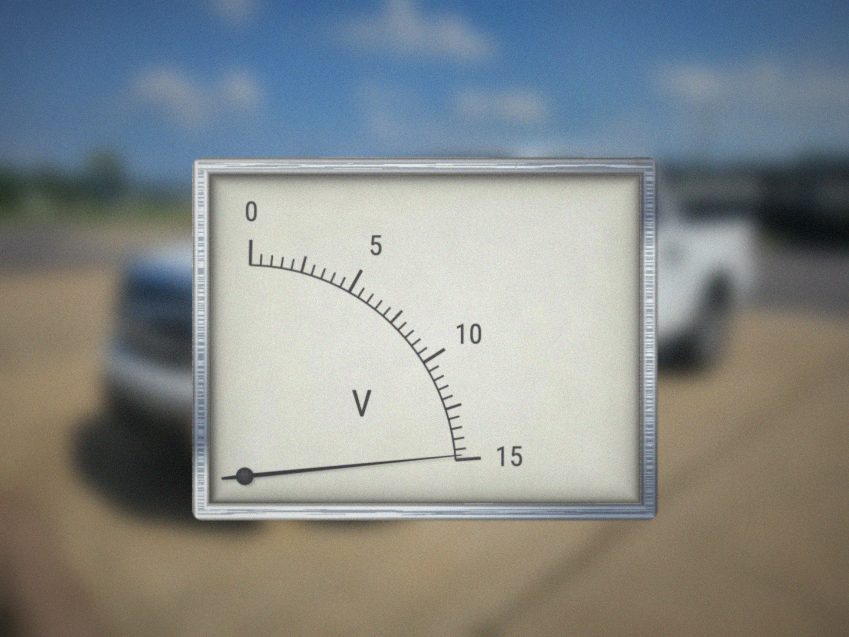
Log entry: V 14.75
